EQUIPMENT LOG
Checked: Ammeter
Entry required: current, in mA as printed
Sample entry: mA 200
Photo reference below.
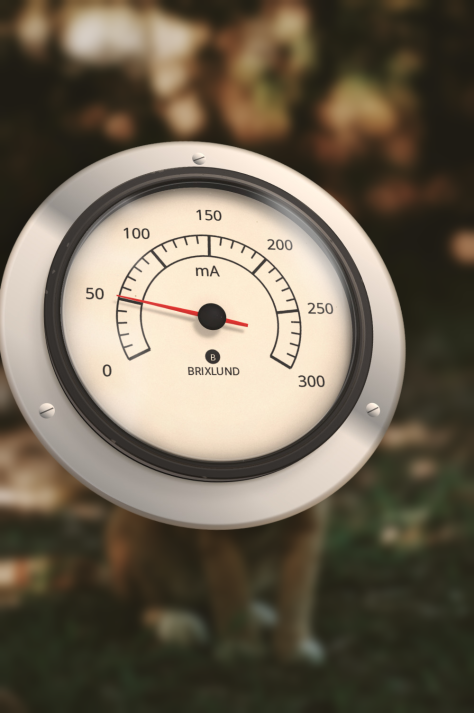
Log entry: mA 50
